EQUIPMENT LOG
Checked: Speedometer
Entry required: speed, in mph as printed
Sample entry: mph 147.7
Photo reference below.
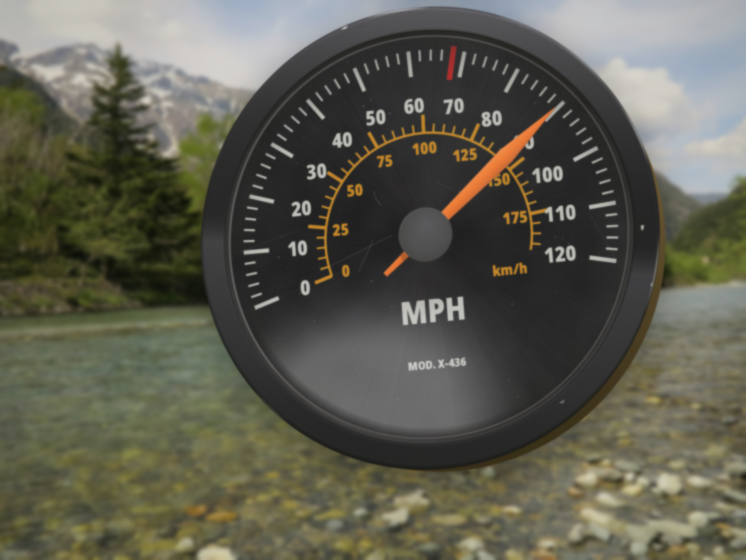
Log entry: mph 90
